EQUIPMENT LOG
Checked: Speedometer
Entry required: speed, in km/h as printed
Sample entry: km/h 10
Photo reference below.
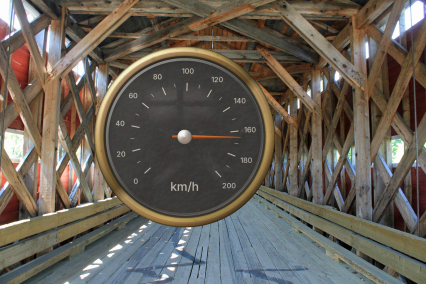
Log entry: km/h 165
